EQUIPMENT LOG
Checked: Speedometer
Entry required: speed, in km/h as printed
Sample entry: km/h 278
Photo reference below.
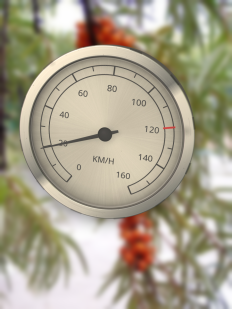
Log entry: km/h 20
